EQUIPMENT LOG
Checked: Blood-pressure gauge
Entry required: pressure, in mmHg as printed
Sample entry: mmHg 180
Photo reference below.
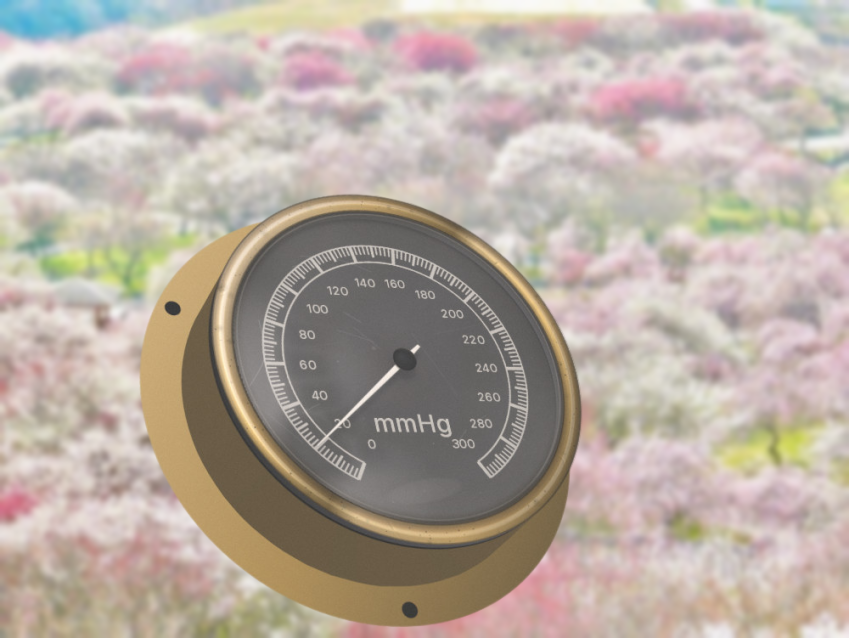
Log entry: mmHg 20
